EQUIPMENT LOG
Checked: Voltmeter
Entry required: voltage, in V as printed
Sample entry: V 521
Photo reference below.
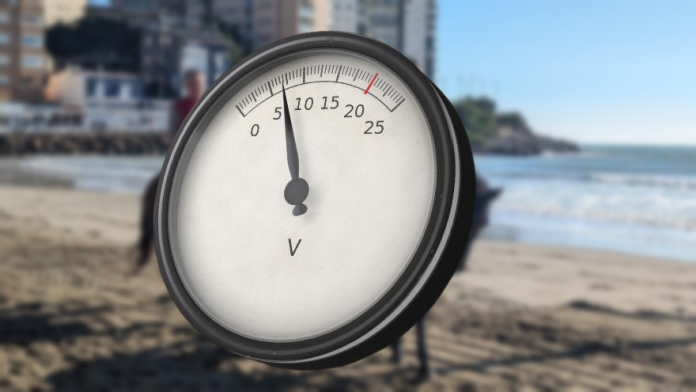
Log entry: V 7.5
